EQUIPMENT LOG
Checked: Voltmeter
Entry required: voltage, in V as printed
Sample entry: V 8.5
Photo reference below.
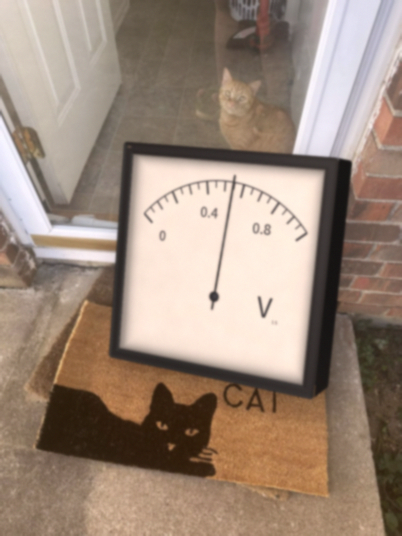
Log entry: V 0.55
